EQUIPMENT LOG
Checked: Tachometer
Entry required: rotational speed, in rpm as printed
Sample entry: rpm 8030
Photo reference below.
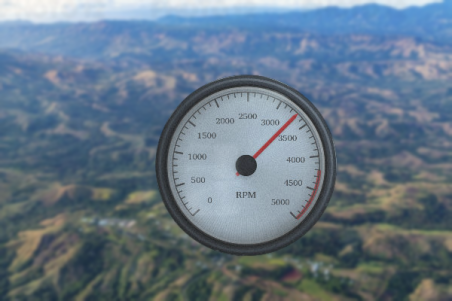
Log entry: rpm 3300
